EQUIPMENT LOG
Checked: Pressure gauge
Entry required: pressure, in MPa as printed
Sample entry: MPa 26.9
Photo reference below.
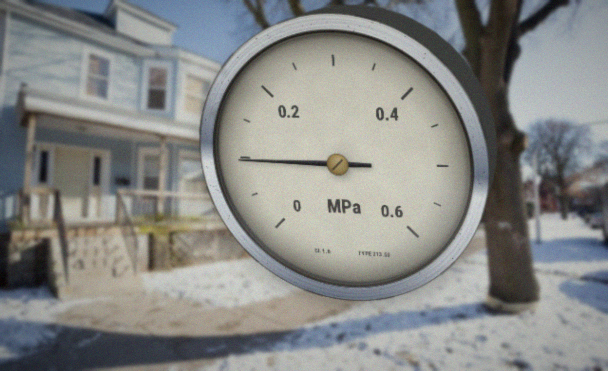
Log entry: MPa 0.1
